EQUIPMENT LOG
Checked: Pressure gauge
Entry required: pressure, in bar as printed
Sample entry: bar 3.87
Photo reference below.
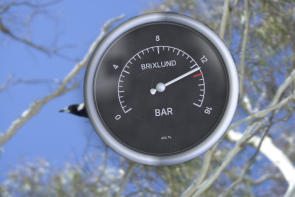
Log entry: bar 12.5
